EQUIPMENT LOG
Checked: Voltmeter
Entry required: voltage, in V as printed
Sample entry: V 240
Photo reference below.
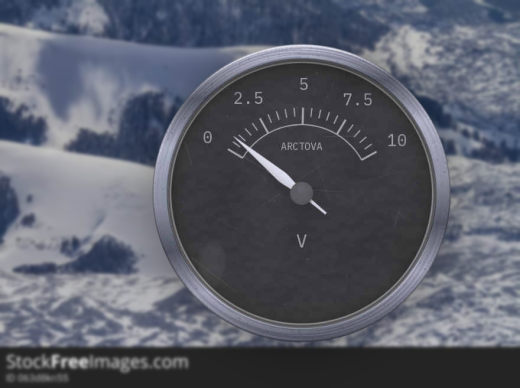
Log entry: V 0.75
